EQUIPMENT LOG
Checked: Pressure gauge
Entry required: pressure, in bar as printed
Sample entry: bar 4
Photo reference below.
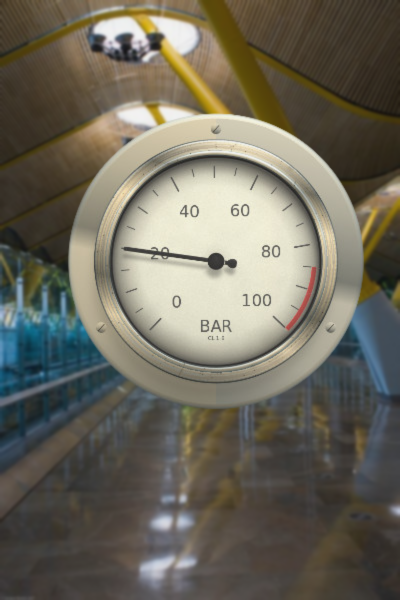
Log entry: bar 20
